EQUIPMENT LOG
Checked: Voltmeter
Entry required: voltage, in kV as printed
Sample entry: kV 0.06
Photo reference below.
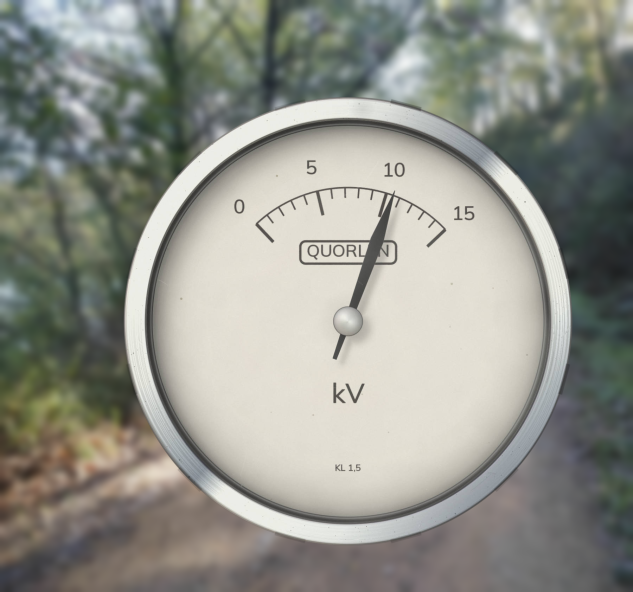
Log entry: kV 10.5
